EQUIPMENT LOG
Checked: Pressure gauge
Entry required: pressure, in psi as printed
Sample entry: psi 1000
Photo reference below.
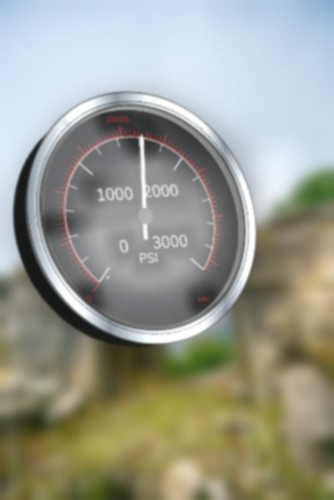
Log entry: psi 1600
